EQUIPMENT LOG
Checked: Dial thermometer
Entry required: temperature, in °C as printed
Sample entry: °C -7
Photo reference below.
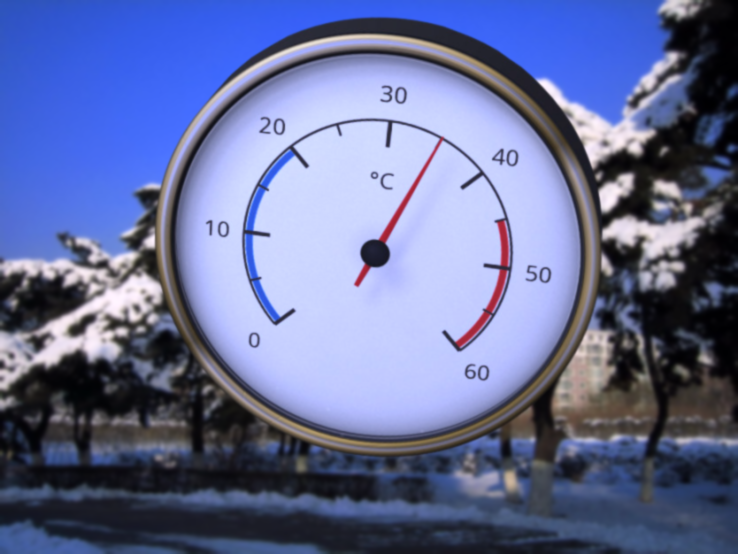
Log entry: °C 35
